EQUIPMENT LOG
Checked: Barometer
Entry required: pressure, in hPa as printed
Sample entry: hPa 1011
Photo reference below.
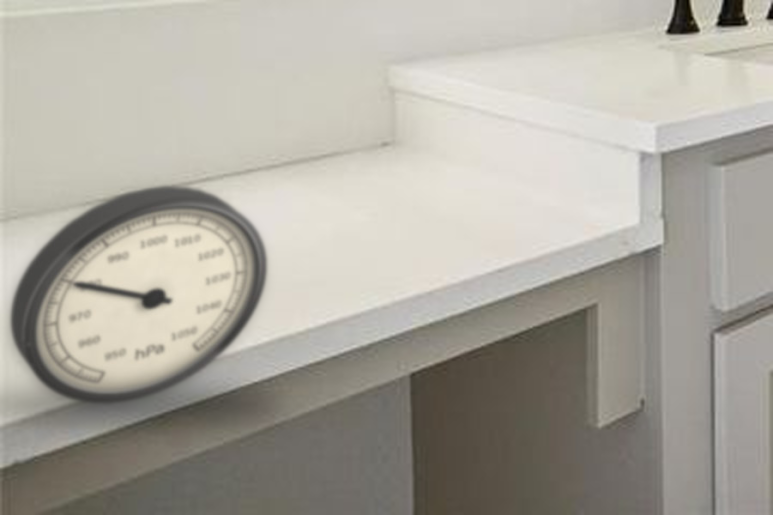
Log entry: hPa 980
